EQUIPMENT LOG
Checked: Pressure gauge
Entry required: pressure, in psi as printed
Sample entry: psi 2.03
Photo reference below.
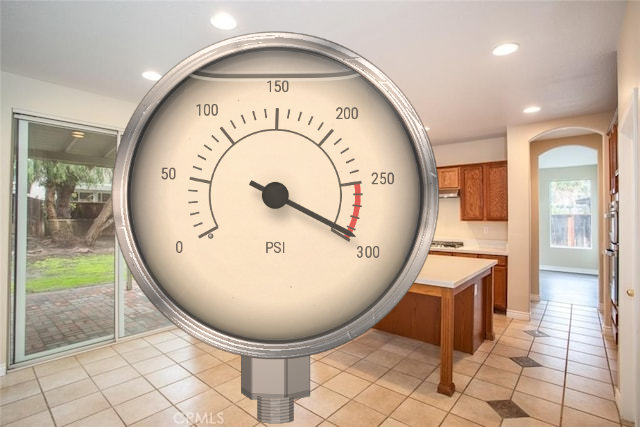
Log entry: psi 295
